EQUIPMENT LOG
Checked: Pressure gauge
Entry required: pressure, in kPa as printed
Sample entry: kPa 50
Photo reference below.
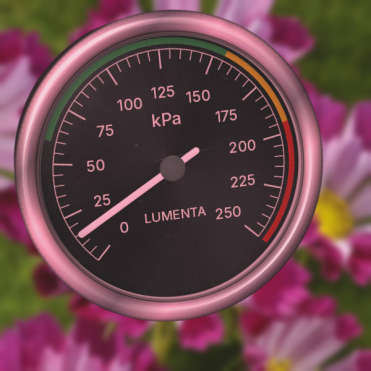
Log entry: kPa 15
